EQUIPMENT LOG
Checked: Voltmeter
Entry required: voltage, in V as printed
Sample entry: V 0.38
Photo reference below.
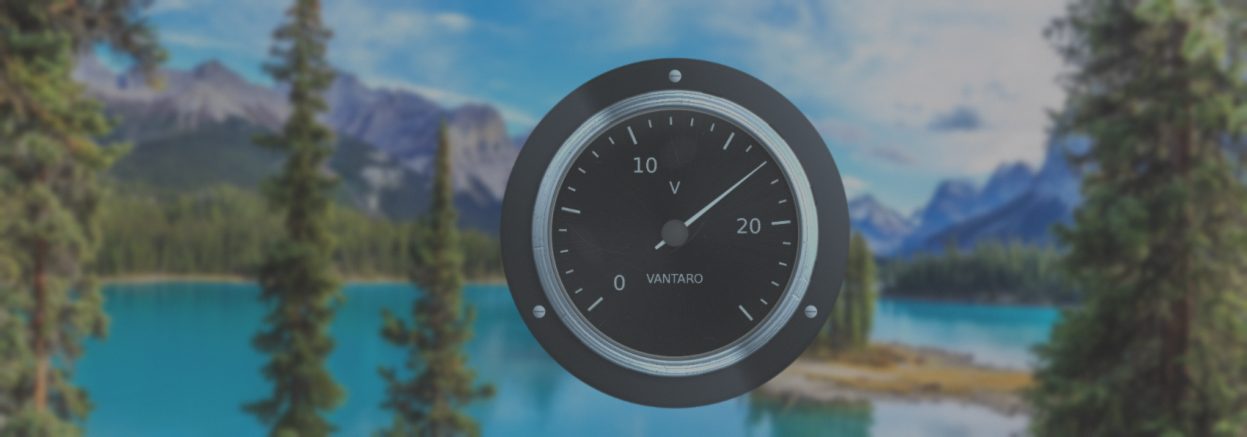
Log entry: V 17
